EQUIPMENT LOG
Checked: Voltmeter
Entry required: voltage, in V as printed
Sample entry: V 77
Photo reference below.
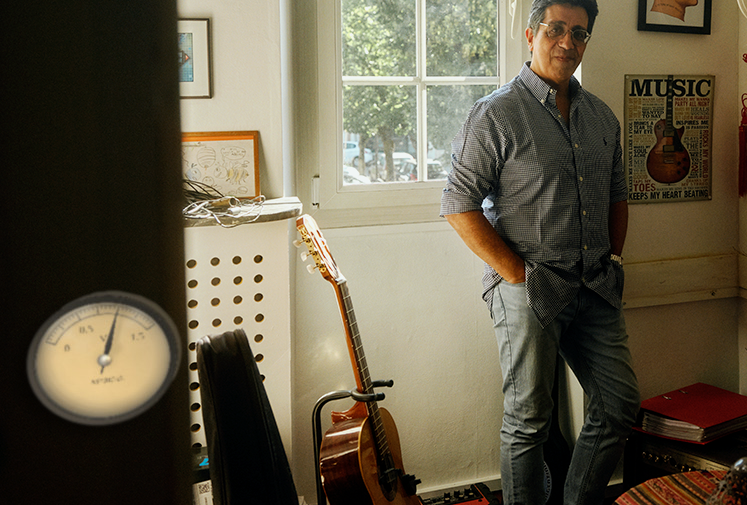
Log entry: V 1
